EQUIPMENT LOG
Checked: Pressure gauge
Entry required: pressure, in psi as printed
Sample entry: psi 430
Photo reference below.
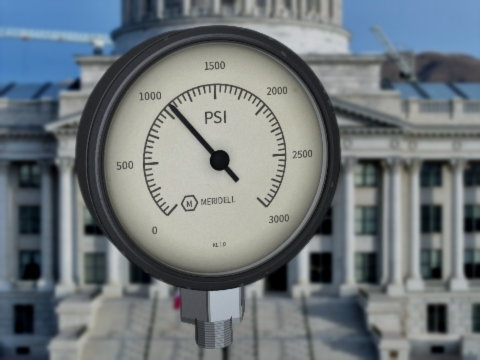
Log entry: psi 1050
